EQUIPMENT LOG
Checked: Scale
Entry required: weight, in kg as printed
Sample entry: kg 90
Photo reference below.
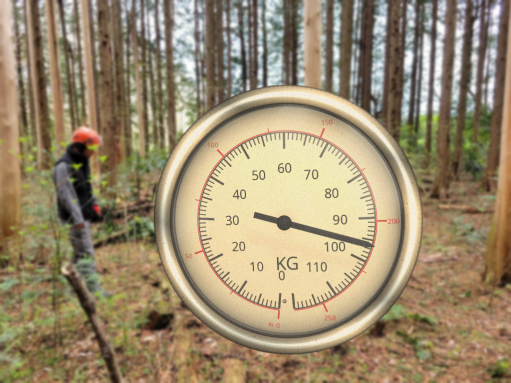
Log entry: kg 96
